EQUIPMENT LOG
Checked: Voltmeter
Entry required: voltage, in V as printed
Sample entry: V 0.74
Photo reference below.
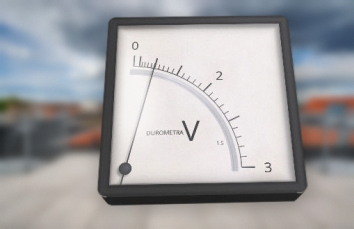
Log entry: V 1
